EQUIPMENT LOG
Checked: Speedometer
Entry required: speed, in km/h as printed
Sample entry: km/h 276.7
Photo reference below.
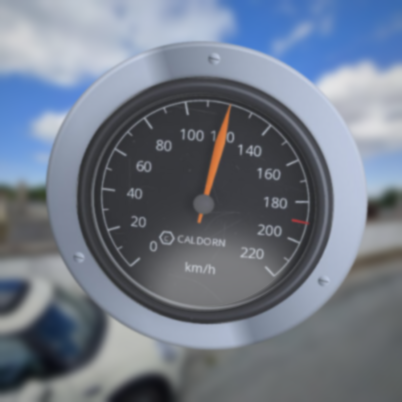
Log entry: km/h 120
